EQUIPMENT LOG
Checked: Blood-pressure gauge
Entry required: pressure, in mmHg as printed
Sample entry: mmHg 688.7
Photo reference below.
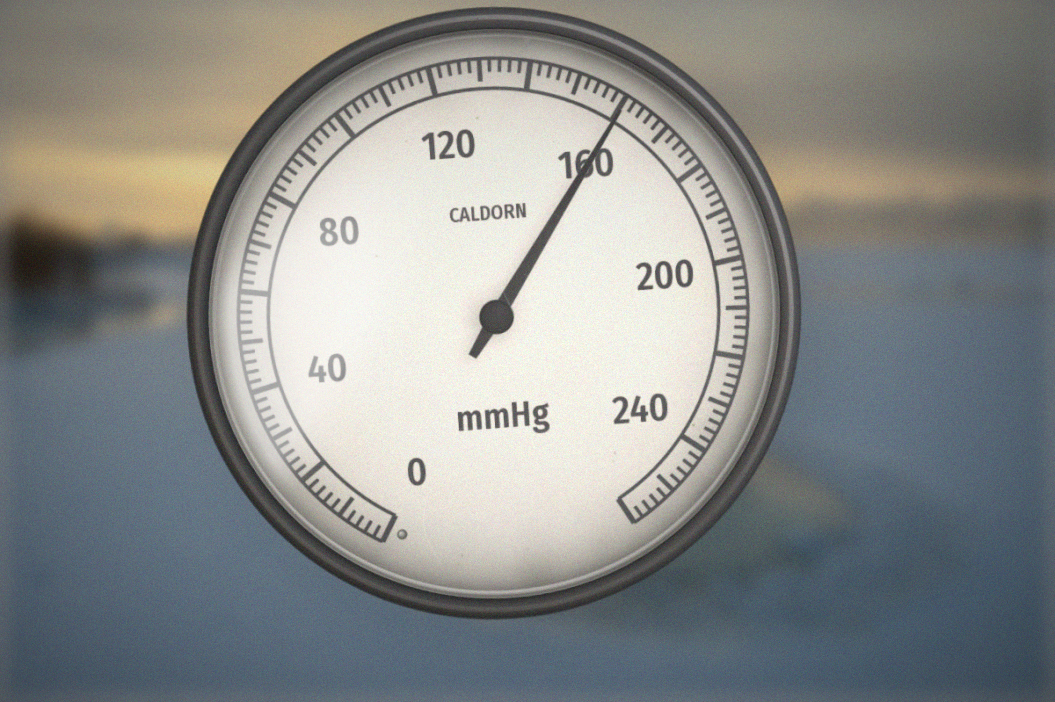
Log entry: mmHg 160
